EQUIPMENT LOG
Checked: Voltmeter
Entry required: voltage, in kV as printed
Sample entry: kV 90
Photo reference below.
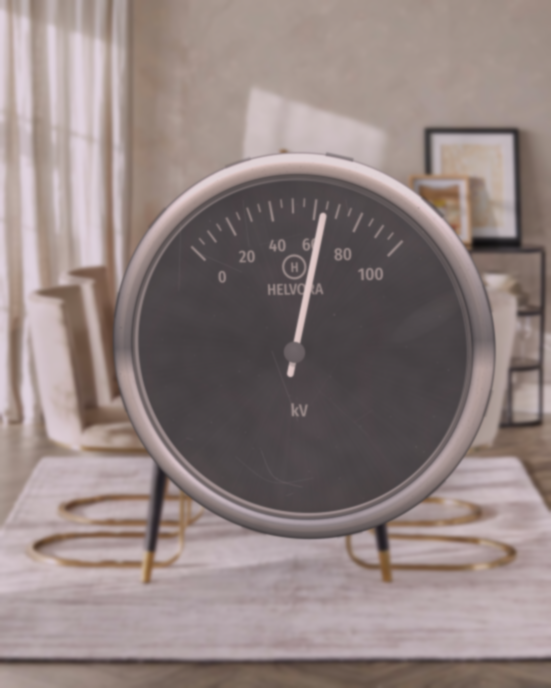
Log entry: kV 65
